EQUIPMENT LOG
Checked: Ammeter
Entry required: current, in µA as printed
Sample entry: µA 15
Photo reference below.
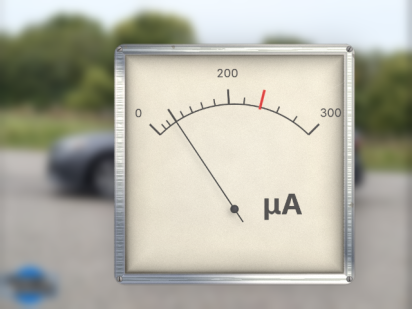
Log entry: µA 100
